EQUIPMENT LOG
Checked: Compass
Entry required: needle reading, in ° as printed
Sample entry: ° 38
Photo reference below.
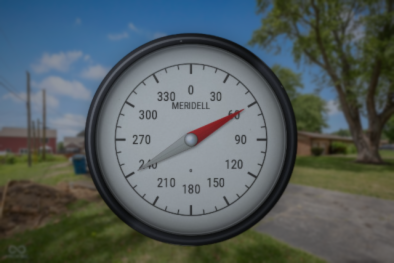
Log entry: ° 60
